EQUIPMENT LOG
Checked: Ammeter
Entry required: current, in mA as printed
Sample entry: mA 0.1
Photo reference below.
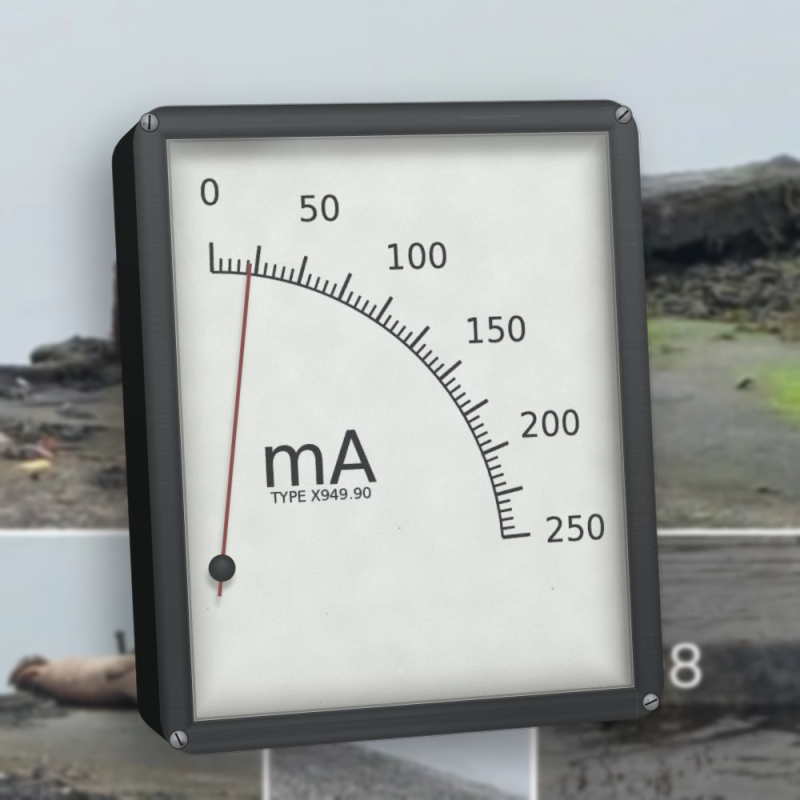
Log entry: mA 20
